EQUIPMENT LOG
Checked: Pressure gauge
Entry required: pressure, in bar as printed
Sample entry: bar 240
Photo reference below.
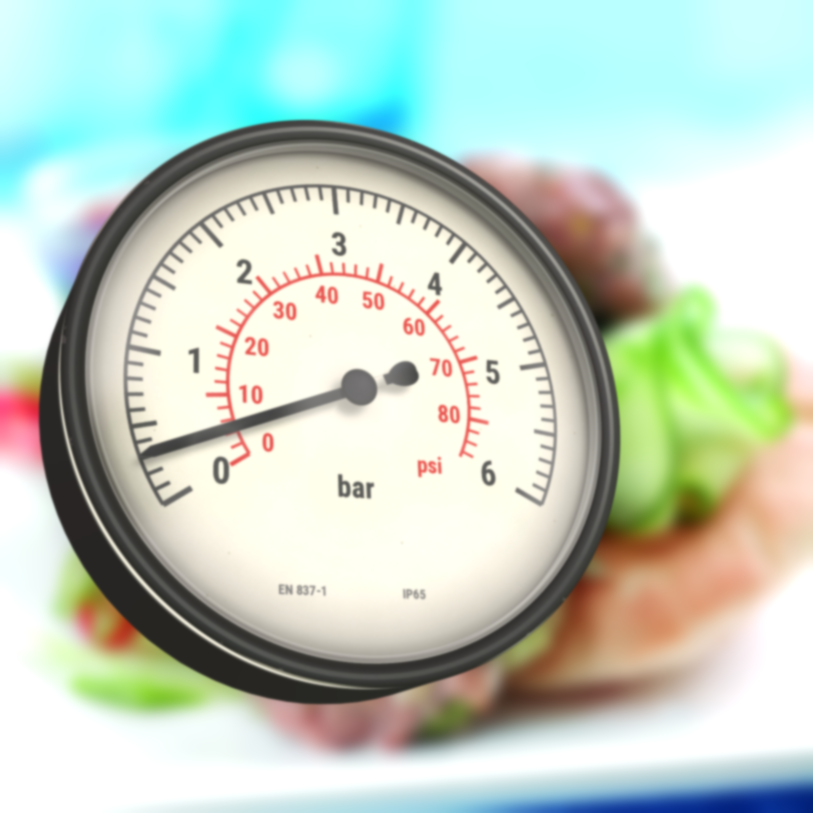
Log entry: bar 0.3
